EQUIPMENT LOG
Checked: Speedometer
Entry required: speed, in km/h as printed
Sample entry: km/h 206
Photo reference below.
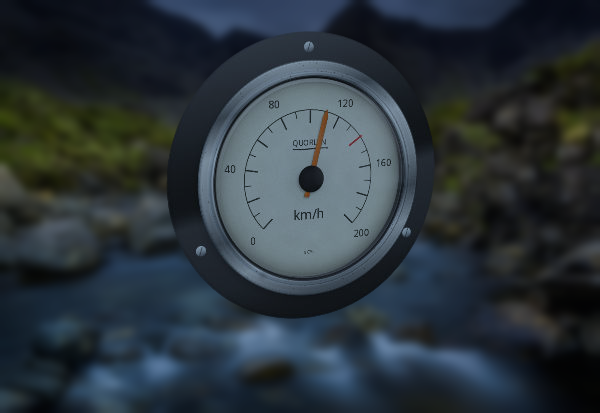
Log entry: km/h 110
